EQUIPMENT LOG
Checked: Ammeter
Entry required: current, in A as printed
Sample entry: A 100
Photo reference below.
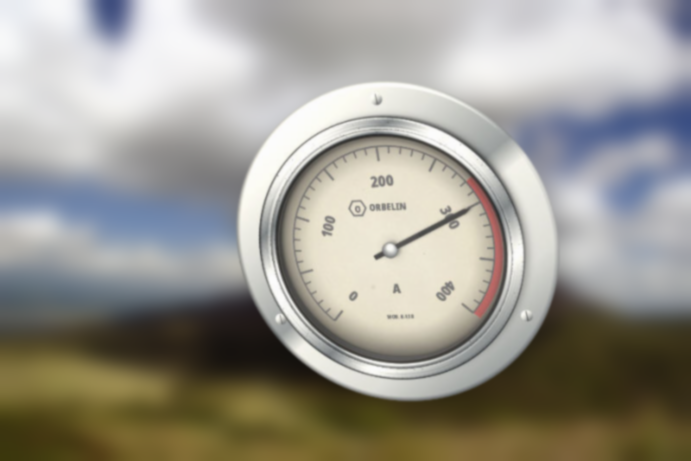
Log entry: A 300
